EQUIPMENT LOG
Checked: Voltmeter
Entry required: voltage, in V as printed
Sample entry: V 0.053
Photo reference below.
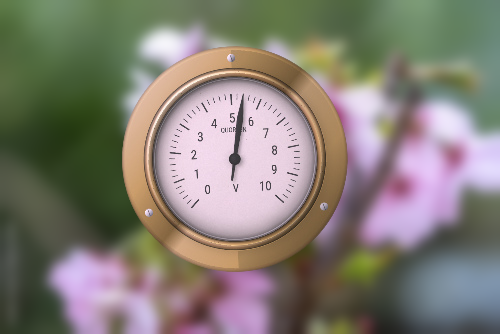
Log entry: V 5.4
